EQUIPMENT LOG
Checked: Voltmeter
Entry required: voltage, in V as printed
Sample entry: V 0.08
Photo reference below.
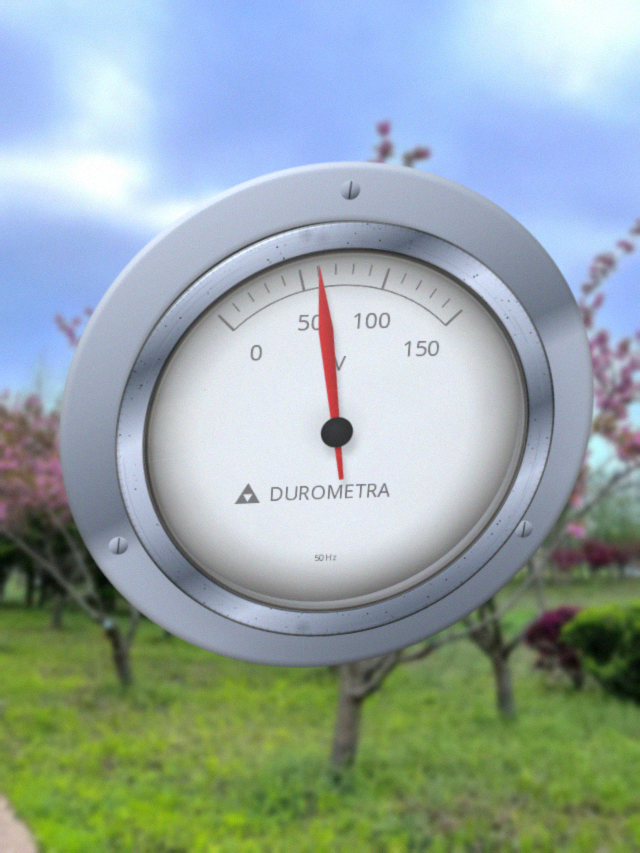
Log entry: V 60
